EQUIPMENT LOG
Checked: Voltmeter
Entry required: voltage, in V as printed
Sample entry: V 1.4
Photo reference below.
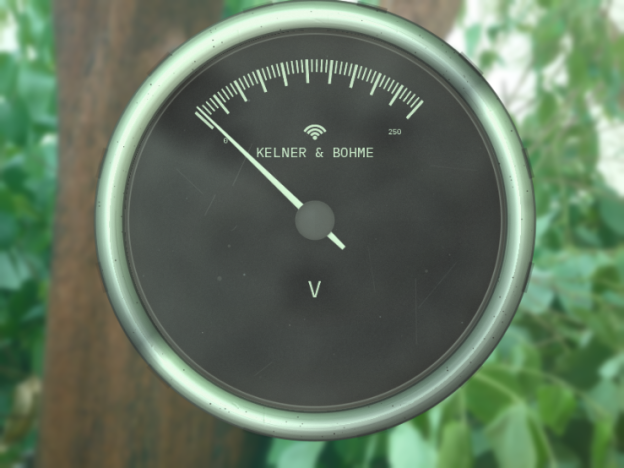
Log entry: V 5
